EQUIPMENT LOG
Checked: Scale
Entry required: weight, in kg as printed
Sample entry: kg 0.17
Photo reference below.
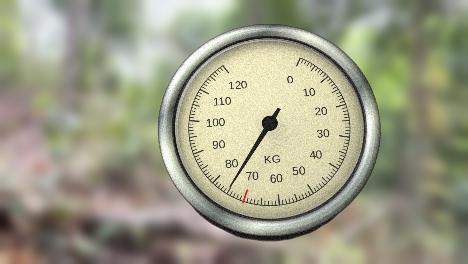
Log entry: kg 75
